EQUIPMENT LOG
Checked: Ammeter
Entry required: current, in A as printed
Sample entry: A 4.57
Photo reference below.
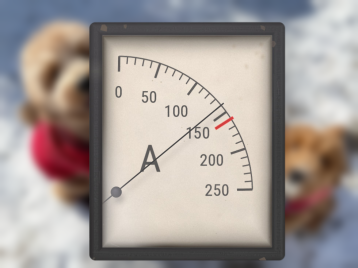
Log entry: A 140
